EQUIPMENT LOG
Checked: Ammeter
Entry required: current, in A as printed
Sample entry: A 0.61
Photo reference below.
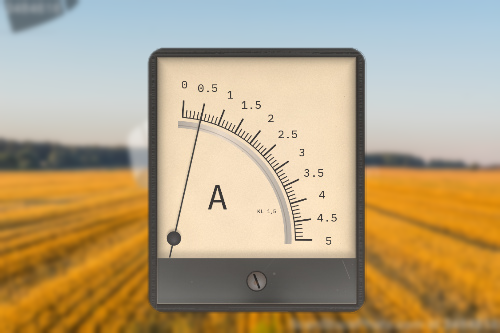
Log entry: A 0.5
